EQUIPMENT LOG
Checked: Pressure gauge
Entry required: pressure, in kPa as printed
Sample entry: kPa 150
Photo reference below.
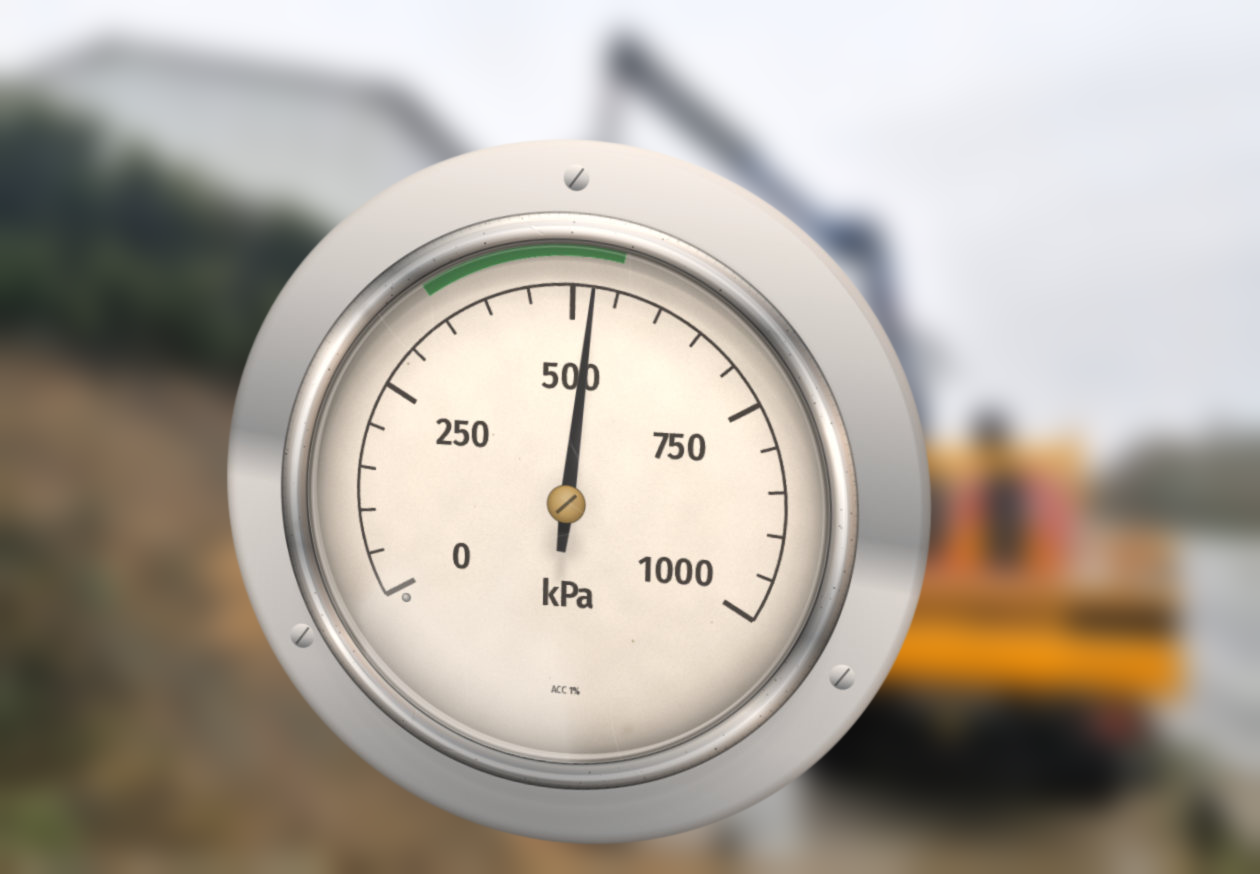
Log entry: kPa 525
